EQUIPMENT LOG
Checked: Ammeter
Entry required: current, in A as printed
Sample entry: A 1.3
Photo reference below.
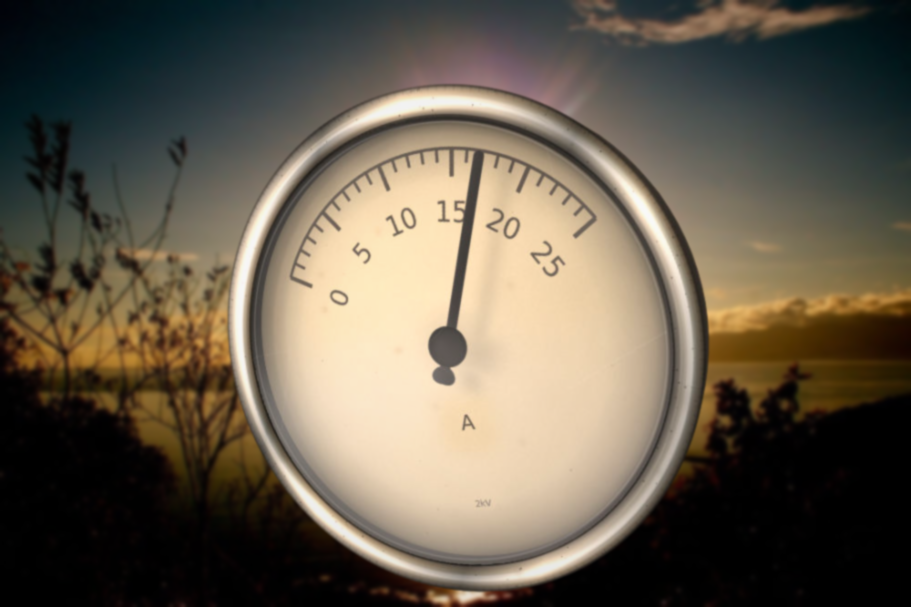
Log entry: A 17
